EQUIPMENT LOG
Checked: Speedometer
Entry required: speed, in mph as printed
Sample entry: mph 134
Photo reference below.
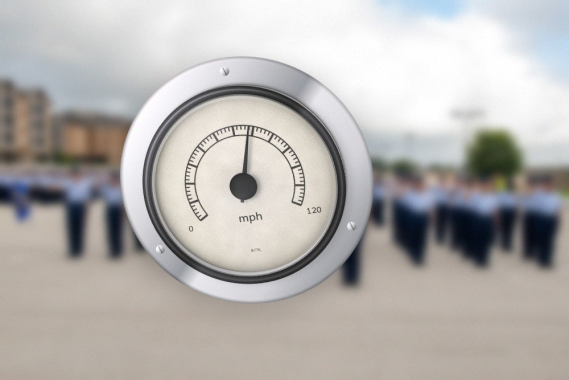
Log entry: mph 68
